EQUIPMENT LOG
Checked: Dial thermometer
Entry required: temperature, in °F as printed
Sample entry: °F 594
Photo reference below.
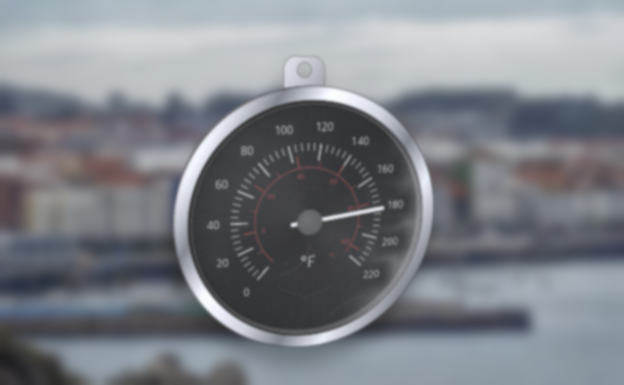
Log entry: °F 180
